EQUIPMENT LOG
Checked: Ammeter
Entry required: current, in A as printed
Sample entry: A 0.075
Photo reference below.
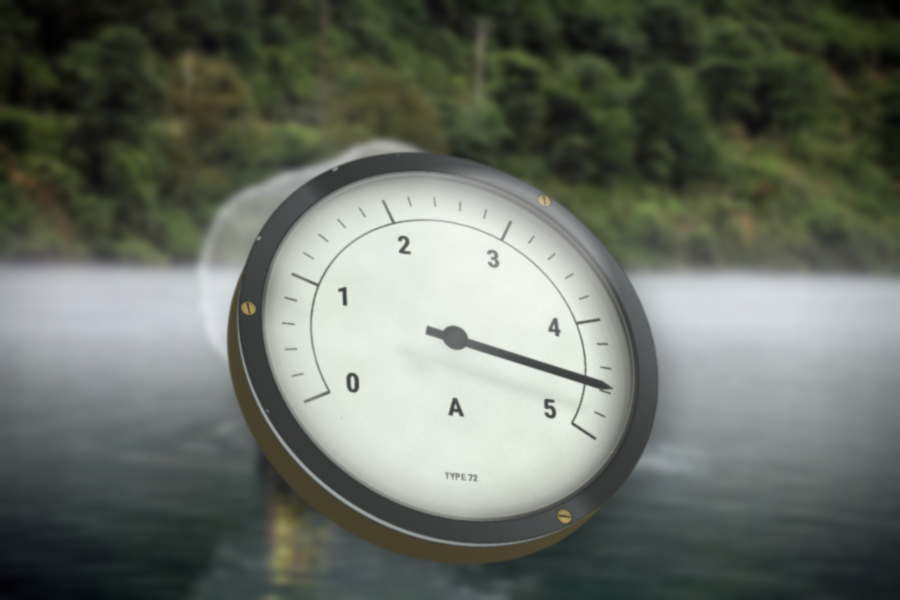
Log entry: A 4.6
